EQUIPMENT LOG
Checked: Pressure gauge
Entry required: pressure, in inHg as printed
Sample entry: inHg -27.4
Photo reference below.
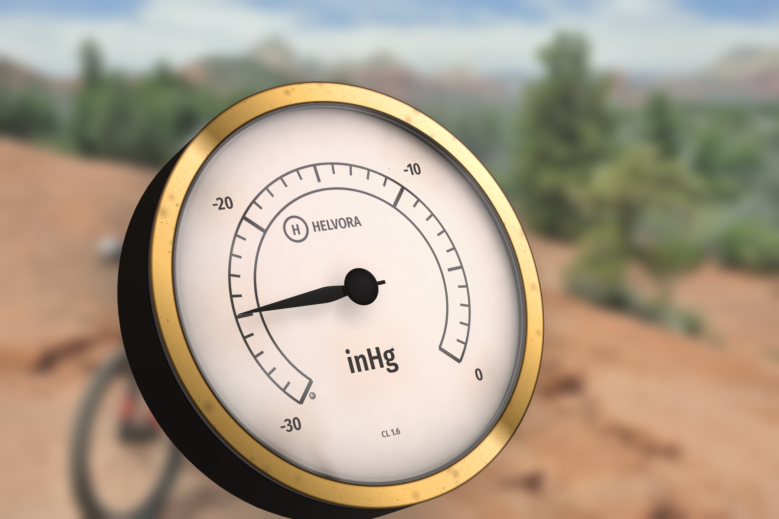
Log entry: inHg -25
